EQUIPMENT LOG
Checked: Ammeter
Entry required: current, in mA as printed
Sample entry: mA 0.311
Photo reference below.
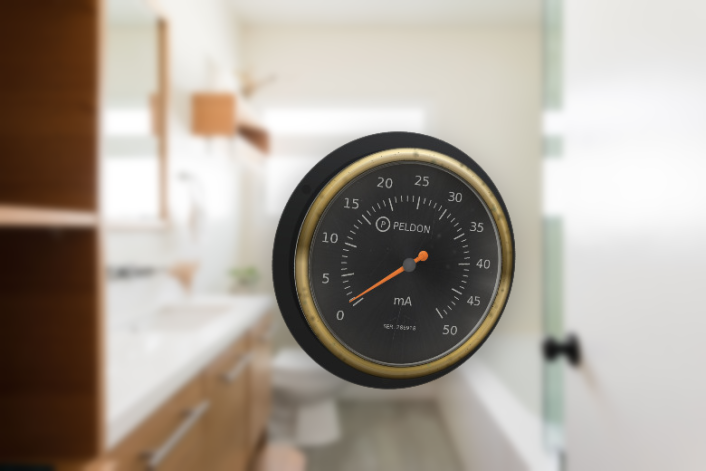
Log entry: mA 1
